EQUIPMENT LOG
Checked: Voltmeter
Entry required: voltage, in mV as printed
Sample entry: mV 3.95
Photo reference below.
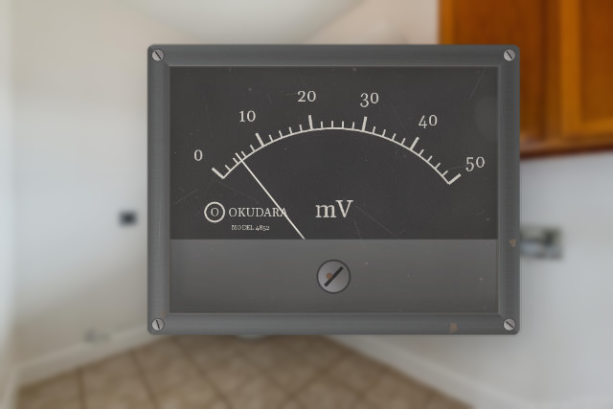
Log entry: mV 5
